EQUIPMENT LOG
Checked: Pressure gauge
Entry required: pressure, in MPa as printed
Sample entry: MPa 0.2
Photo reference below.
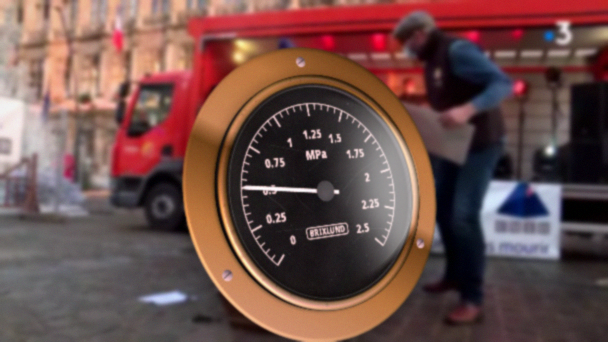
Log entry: MPa 0.5
